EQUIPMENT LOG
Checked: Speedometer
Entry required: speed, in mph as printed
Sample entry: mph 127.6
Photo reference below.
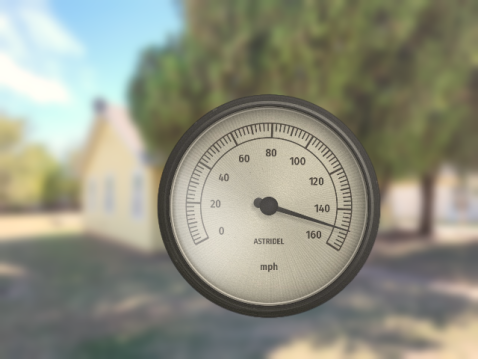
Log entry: mph 150
